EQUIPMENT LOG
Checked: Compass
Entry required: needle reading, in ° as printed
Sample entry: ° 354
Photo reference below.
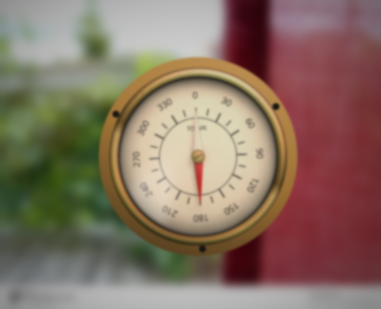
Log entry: ° 180
